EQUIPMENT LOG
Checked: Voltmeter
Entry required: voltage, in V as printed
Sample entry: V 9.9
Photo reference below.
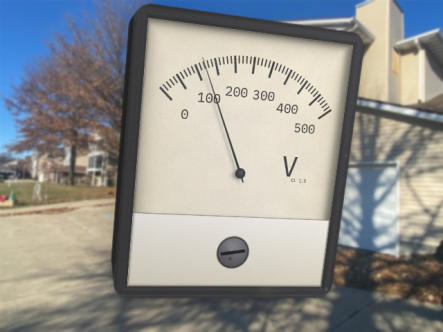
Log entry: V 120
